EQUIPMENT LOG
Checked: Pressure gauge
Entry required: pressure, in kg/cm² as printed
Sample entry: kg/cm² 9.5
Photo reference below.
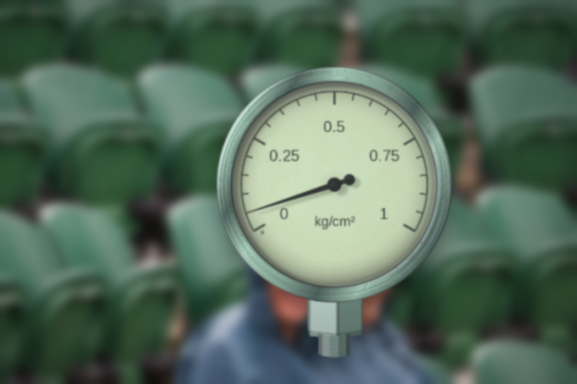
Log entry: kg/cm² 0.05
